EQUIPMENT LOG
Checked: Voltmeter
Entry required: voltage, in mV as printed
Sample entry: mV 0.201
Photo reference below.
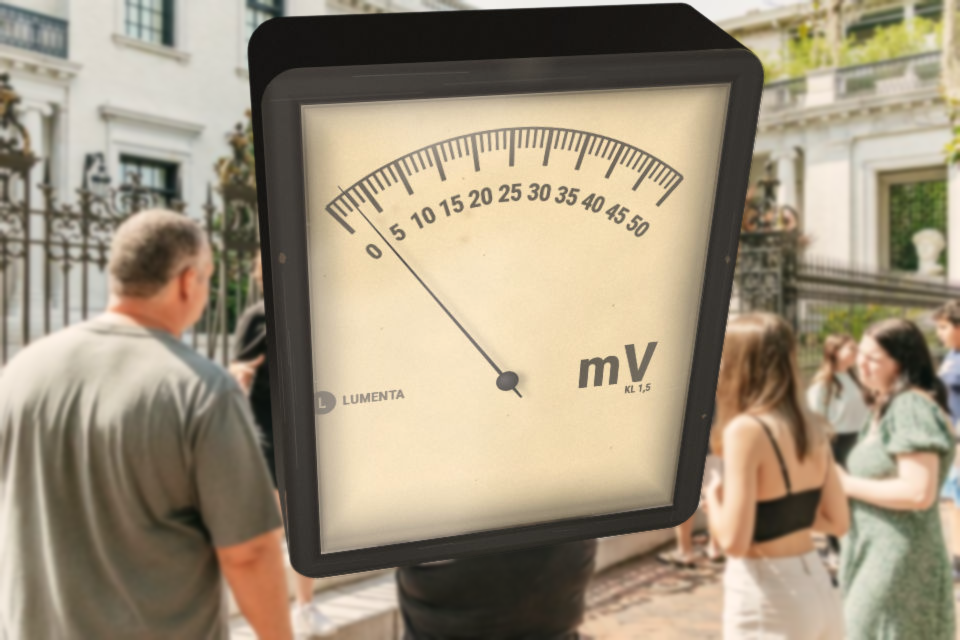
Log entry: mV 3
